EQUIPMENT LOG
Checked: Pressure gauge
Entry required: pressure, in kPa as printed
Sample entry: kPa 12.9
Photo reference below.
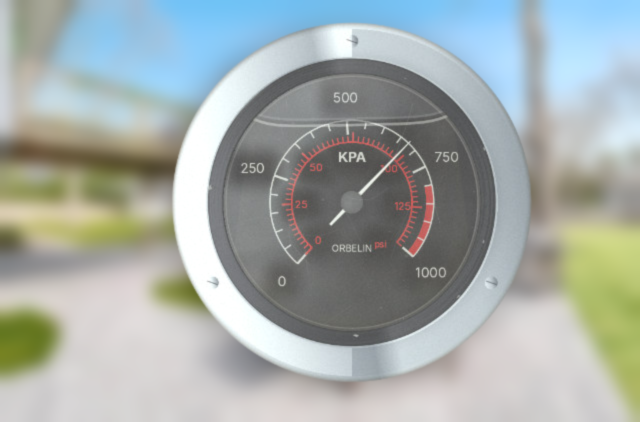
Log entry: kPa 675
